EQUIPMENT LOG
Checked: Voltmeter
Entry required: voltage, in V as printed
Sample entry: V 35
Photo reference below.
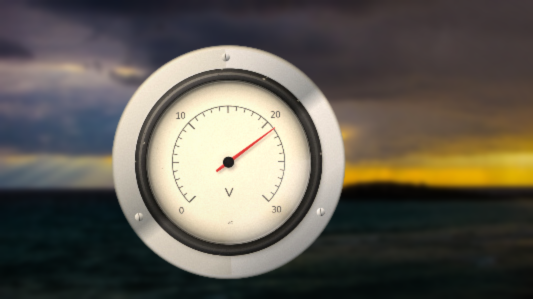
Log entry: V 21
